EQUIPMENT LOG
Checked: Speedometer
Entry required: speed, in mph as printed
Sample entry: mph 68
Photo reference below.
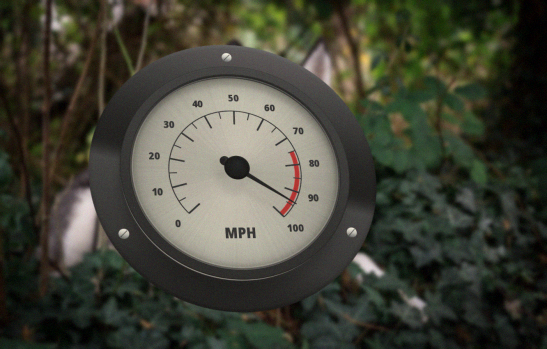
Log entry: mph 95
